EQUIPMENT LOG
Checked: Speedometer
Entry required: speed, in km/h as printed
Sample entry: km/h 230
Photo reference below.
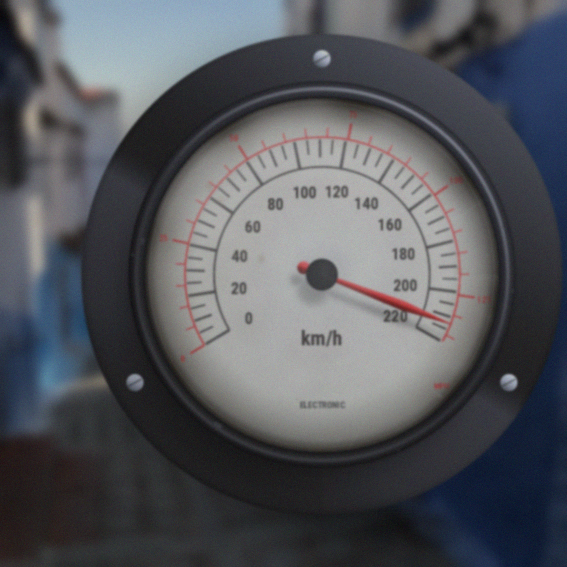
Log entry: km/h 212.5
